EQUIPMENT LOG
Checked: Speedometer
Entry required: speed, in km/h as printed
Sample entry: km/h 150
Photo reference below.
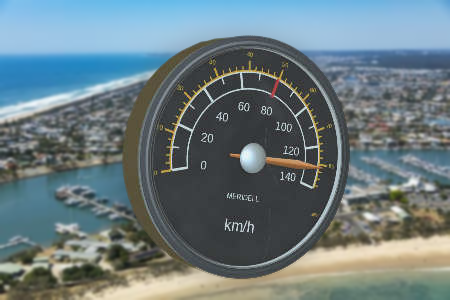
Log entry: km/h 130
